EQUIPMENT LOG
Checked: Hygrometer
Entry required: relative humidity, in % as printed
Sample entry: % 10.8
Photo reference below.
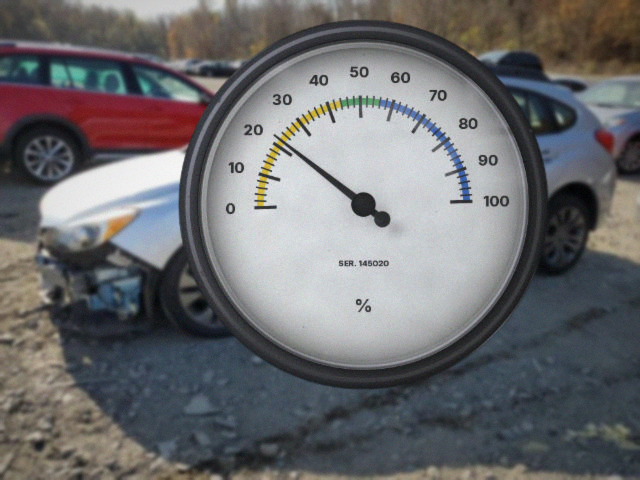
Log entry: % 22
